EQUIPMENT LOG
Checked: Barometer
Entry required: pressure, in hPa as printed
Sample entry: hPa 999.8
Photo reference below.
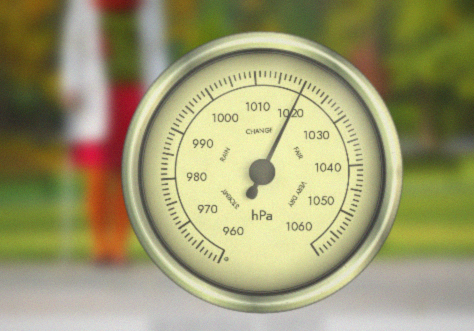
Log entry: hPa 1020
